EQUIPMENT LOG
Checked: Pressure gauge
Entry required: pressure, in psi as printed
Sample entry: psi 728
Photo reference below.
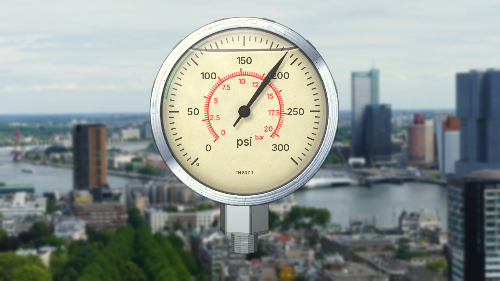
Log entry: psi 190
